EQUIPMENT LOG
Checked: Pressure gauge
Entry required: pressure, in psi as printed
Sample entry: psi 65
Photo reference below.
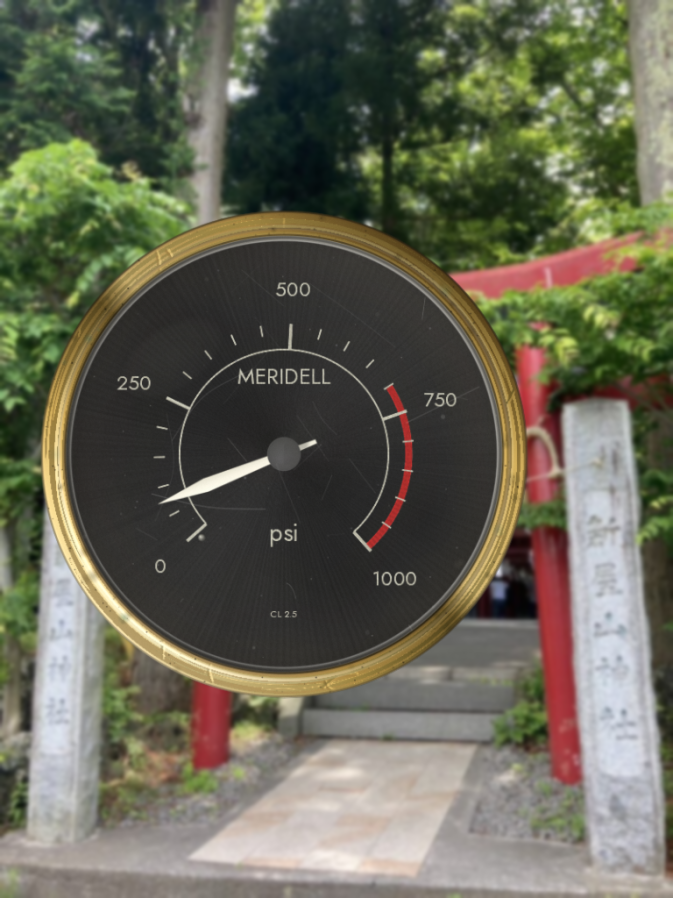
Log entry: psi 75
